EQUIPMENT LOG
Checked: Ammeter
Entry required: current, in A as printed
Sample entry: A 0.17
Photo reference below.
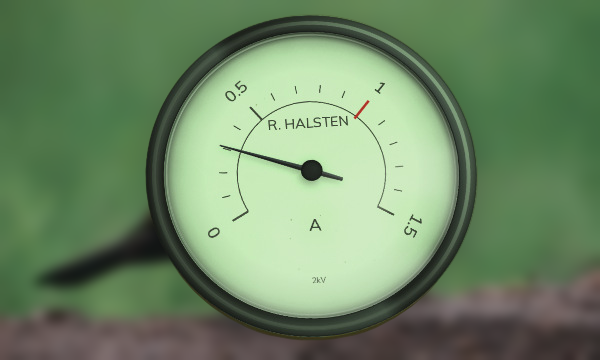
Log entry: A 0.3
